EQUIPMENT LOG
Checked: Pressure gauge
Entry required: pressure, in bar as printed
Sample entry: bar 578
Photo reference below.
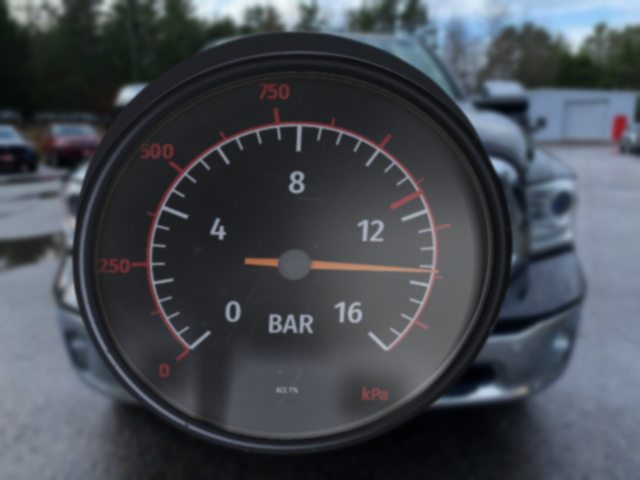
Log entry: bar 13.5
